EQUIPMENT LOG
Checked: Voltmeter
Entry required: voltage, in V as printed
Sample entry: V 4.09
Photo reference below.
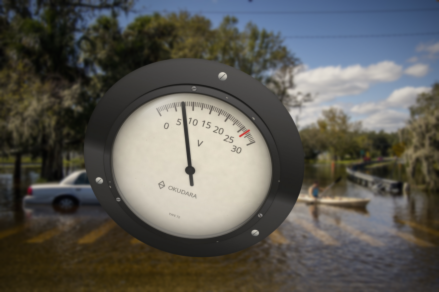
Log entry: V 7.5
